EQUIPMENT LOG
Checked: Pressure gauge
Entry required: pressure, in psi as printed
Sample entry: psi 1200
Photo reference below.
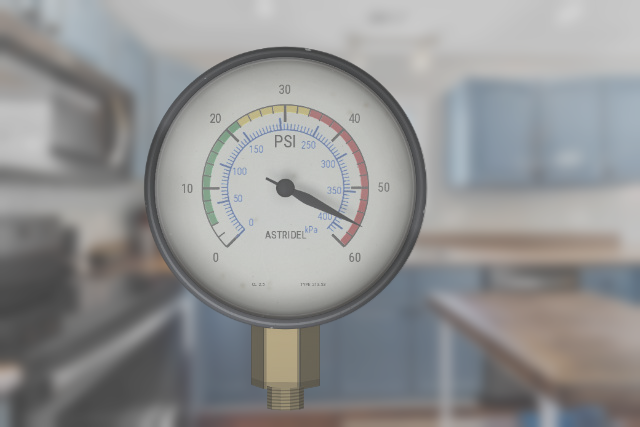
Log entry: psi 56
